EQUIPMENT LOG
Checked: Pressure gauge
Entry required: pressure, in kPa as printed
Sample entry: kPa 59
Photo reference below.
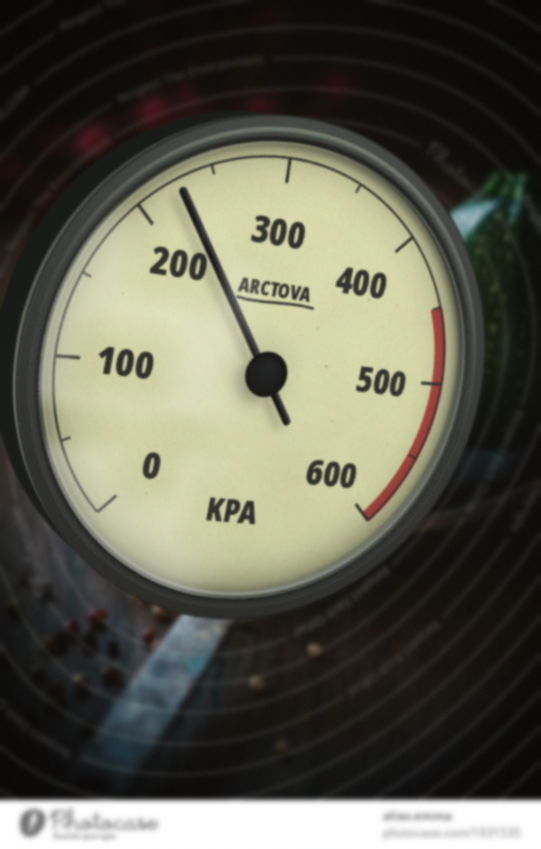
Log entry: kPa 225
